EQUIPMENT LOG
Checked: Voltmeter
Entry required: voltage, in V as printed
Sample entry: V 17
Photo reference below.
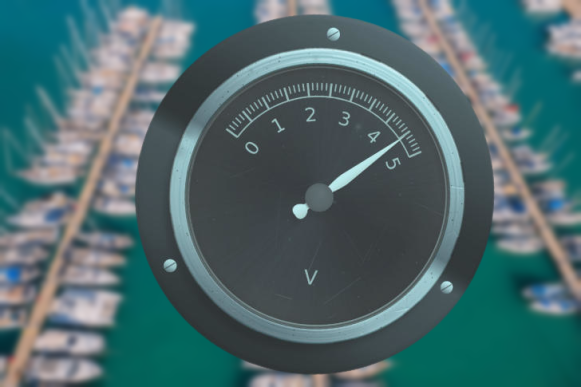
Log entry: V 4.5
